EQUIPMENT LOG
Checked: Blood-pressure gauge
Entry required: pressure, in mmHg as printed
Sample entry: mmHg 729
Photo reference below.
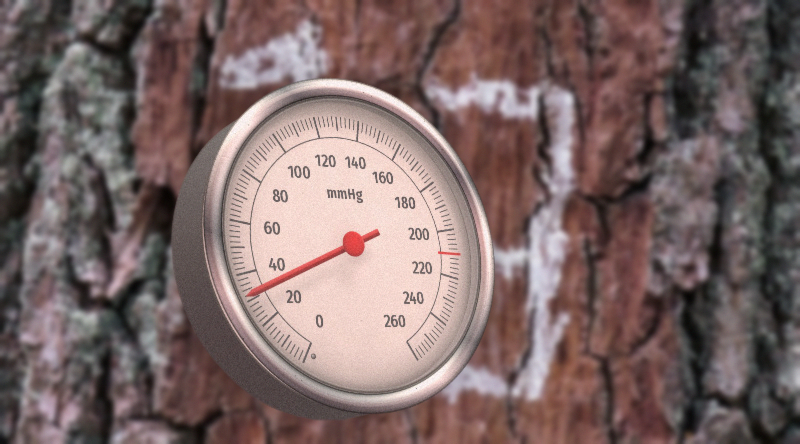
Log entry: mmHg 32
